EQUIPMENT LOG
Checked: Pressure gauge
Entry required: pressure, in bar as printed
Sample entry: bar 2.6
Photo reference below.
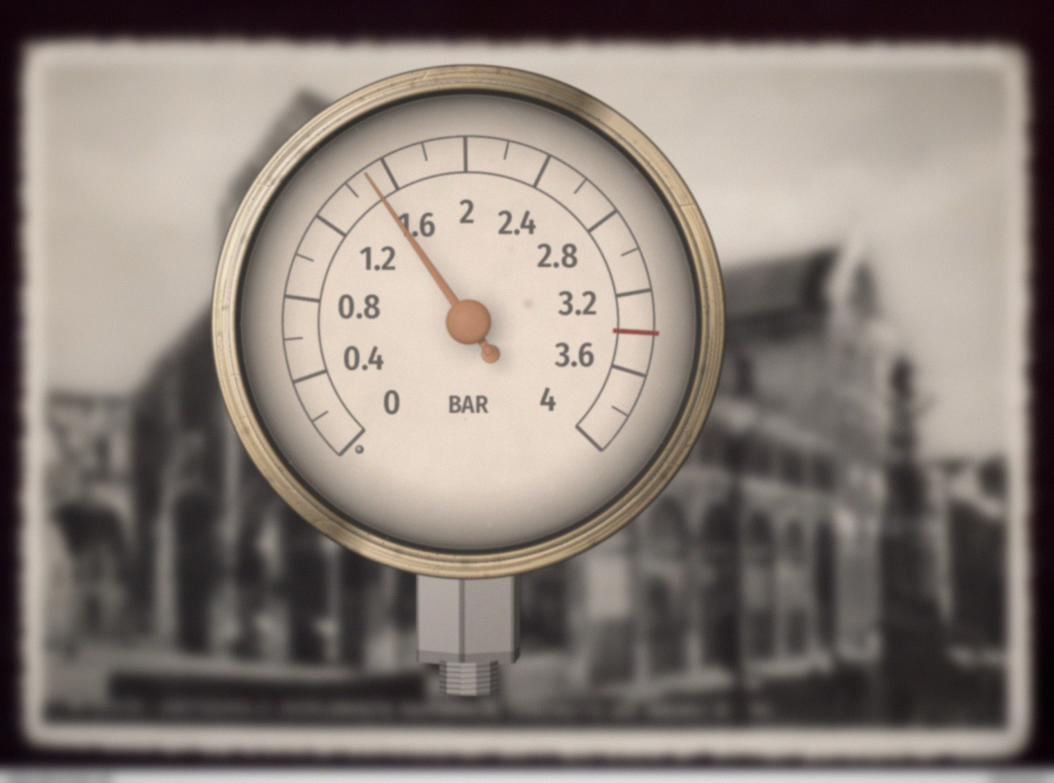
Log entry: bar 1.5
